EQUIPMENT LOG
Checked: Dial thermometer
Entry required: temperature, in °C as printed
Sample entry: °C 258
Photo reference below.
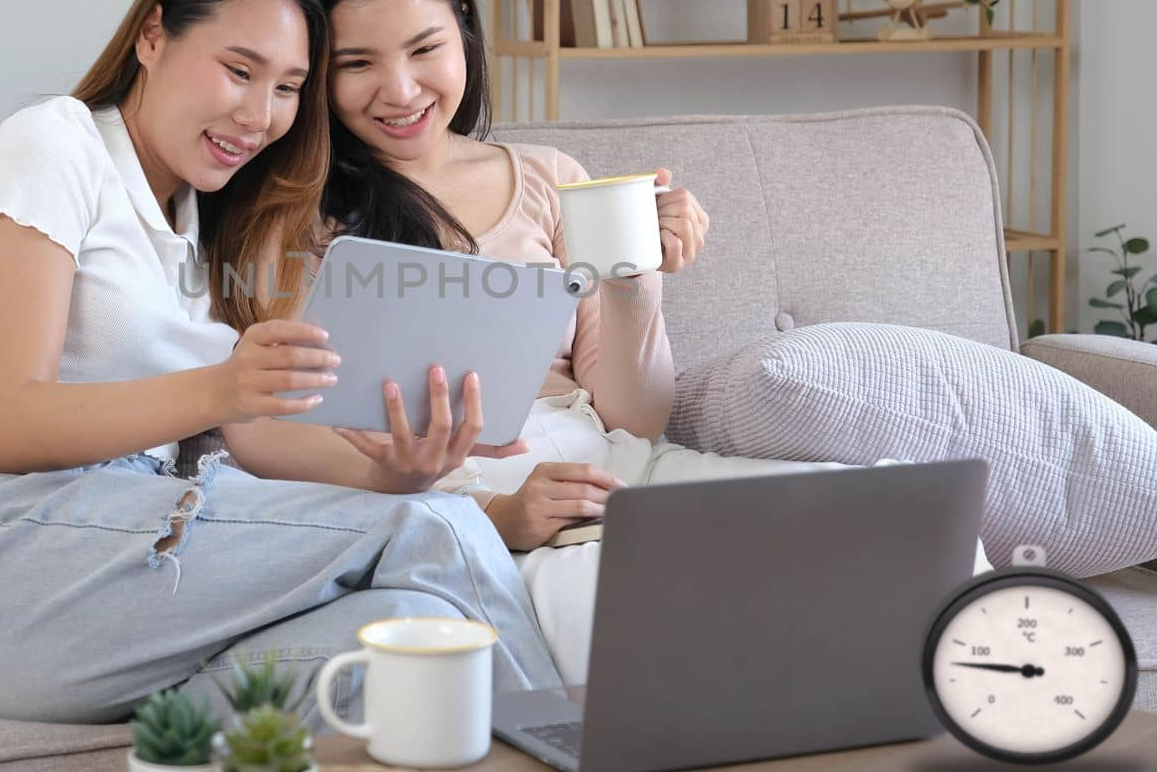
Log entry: °C 75
